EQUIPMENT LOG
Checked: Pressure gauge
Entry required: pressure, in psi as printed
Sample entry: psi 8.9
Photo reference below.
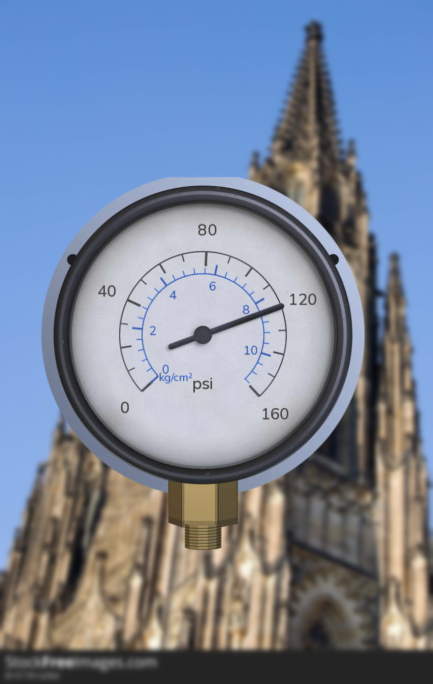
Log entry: psi 120
